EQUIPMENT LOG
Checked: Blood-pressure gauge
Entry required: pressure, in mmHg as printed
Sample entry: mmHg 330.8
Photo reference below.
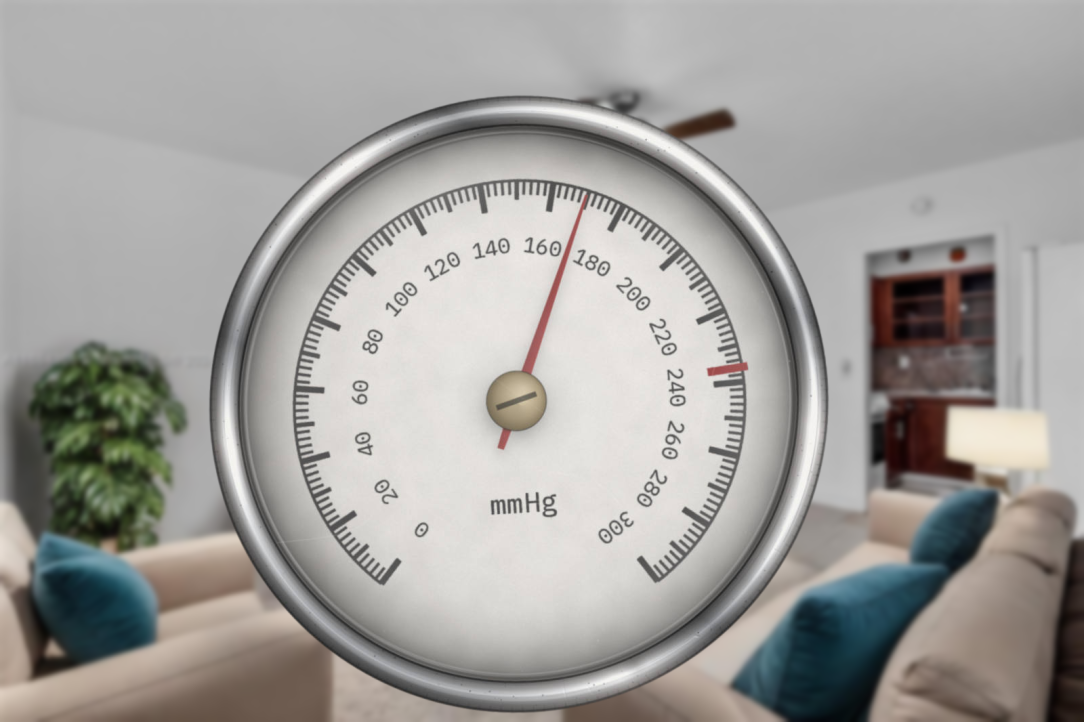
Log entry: mmHg 170
